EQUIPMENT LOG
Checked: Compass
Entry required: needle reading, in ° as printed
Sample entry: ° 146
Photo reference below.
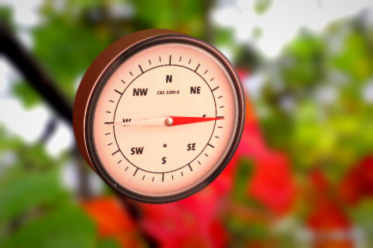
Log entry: ° 90
